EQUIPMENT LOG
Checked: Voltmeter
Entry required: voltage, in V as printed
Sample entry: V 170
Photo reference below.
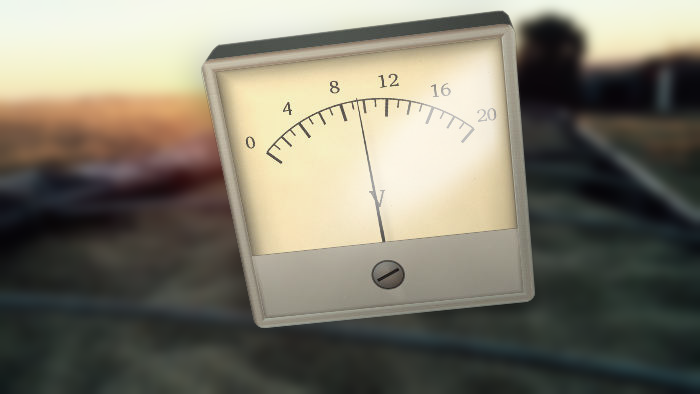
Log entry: V 9.5
